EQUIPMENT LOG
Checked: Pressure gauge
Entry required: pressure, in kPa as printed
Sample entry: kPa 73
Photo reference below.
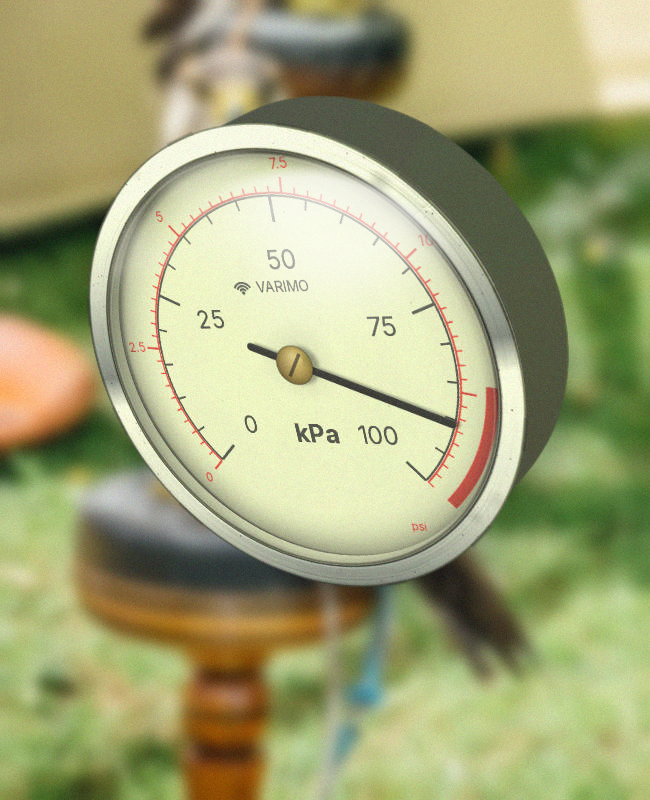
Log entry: kPa 90
